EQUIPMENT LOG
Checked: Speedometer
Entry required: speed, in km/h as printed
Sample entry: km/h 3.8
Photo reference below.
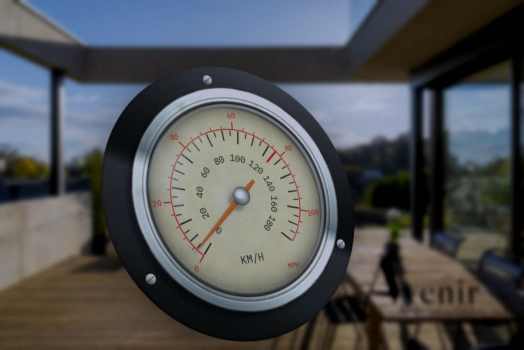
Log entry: km/h 5
